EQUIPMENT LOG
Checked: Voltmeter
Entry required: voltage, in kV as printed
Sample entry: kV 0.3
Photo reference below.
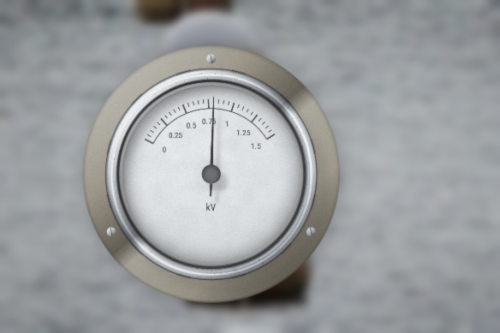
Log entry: kV 0.8
